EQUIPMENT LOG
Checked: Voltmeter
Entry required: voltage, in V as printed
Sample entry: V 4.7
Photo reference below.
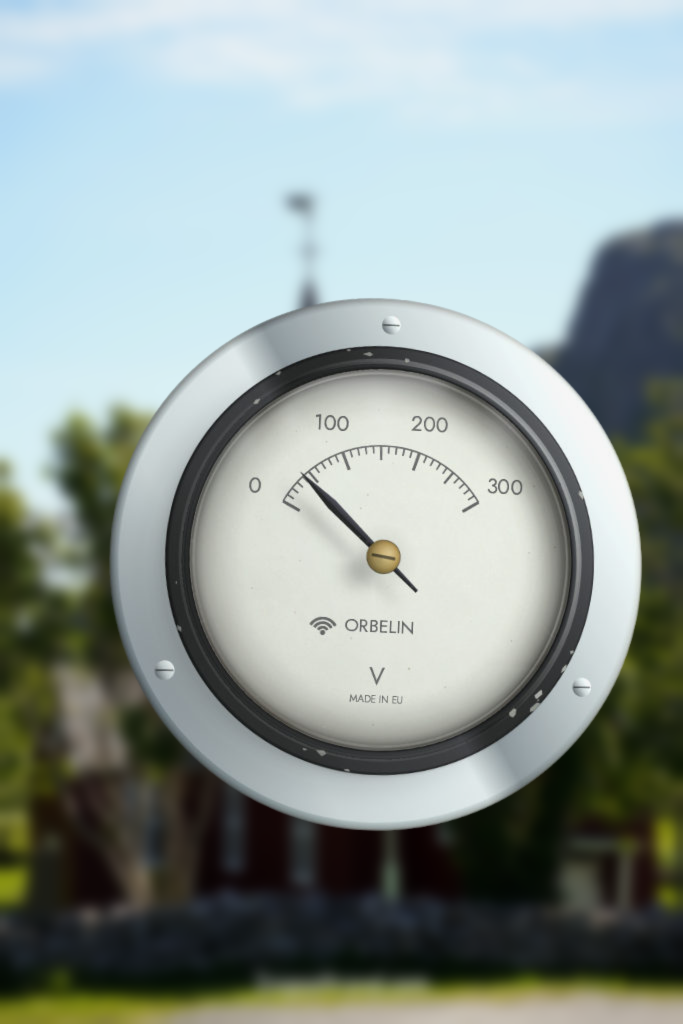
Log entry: V 40
